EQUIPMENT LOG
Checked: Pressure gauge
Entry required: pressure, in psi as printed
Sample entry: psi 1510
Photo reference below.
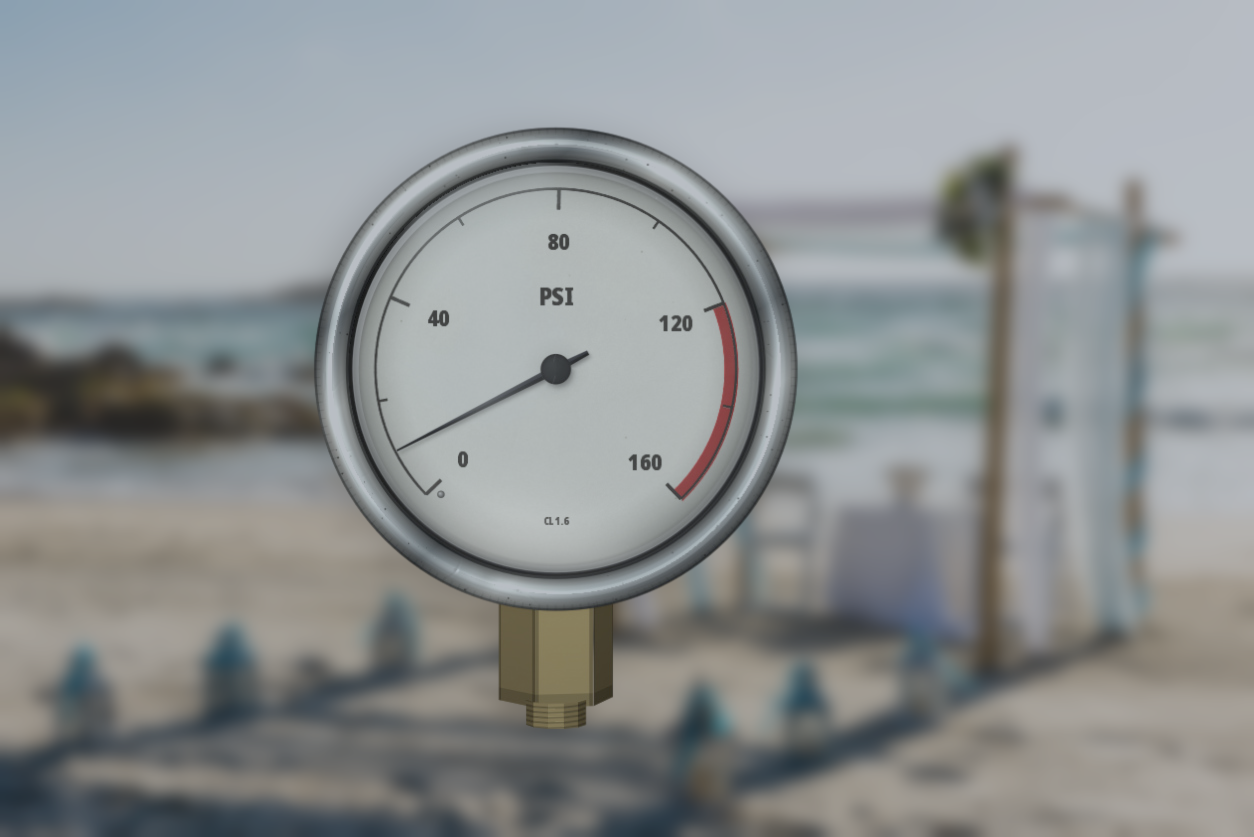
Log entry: psi 10
